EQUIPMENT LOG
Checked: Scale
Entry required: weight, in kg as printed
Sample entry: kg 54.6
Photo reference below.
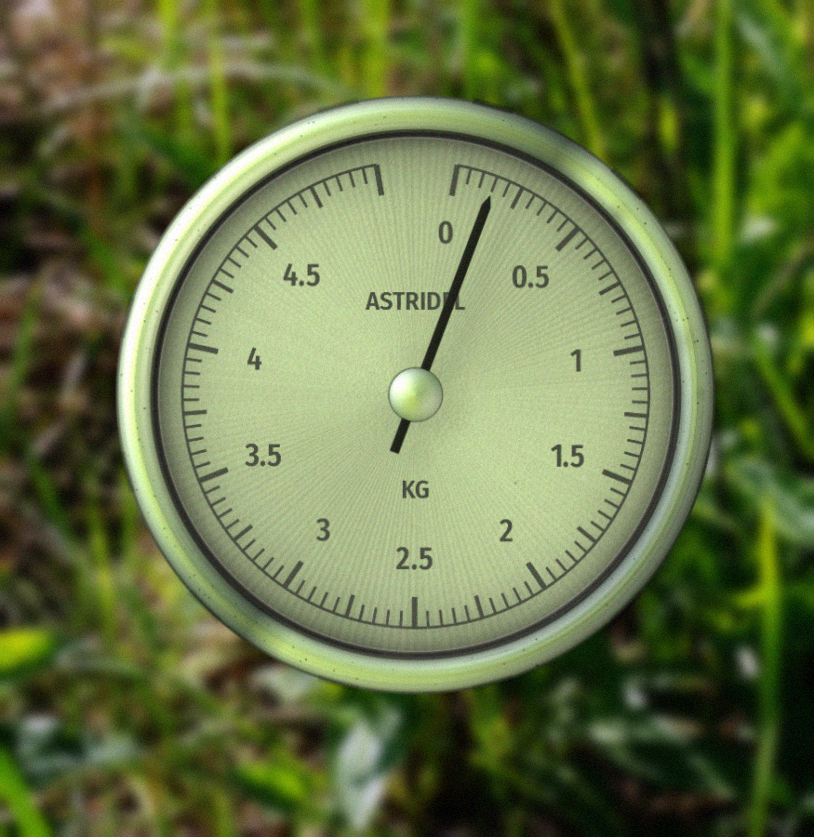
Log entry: kg 0.15
